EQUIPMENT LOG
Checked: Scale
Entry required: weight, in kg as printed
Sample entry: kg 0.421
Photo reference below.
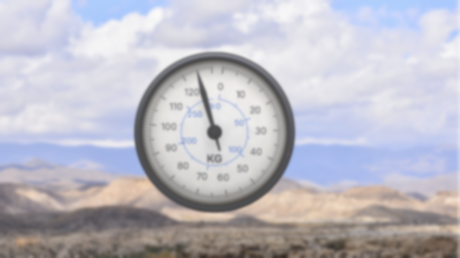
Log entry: kg 125
